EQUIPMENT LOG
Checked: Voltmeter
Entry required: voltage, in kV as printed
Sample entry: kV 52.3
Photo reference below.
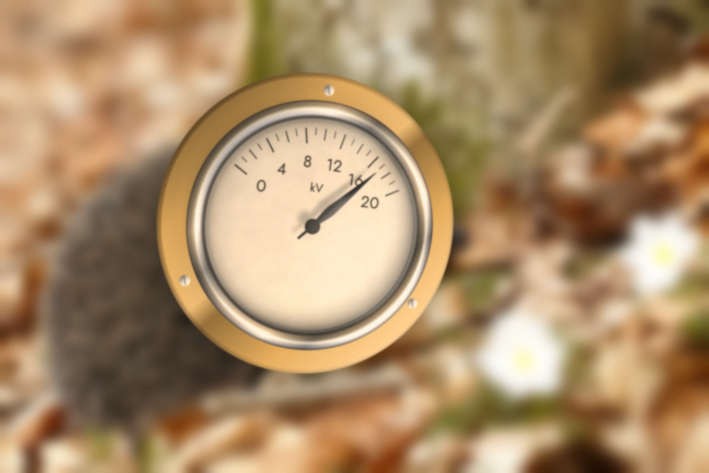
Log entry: kV 17
